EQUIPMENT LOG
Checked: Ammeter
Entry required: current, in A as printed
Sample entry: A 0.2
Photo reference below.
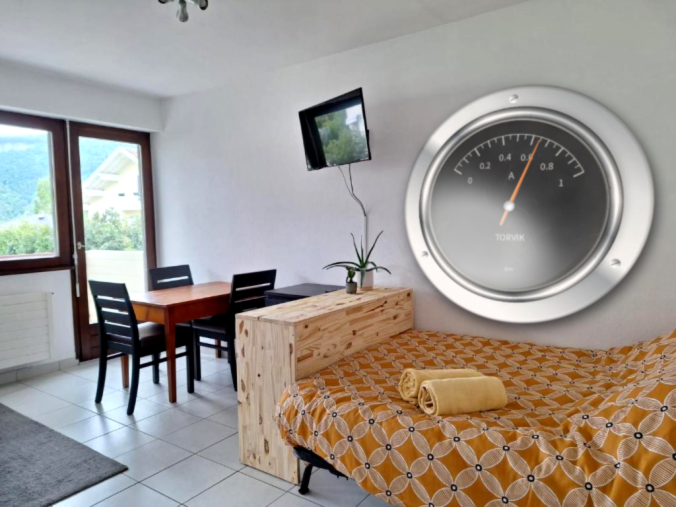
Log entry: A 0.65
